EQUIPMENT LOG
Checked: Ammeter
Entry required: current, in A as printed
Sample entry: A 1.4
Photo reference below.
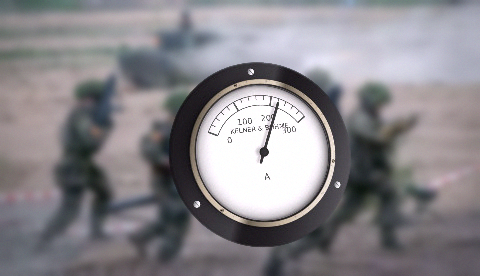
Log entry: A 220
